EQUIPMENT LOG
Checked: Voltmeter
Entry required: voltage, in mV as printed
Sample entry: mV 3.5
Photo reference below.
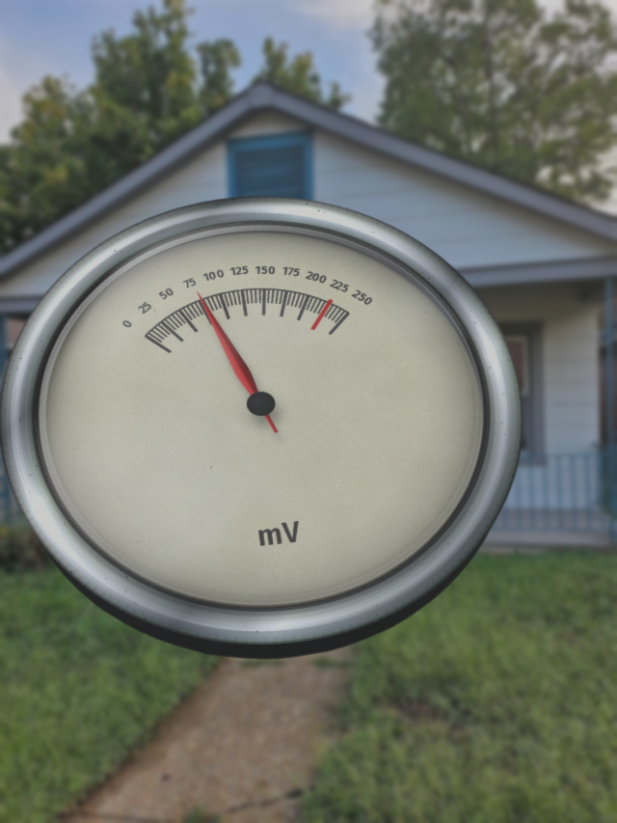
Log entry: mV 75
